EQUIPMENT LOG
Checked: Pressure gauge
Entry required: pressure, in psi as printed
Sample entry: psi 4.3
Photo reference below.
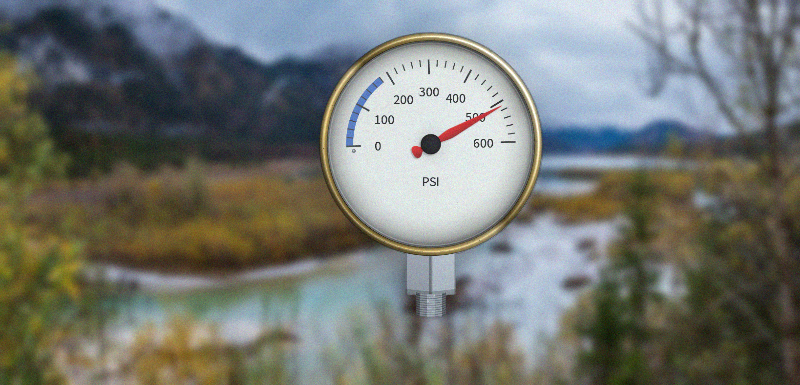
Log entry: psi 510
